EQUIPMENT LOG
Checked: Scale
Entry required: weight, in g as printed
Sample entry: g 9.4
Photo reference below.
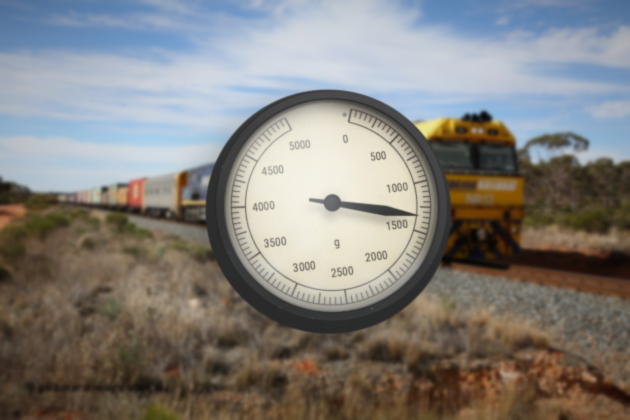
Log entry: g 1350
